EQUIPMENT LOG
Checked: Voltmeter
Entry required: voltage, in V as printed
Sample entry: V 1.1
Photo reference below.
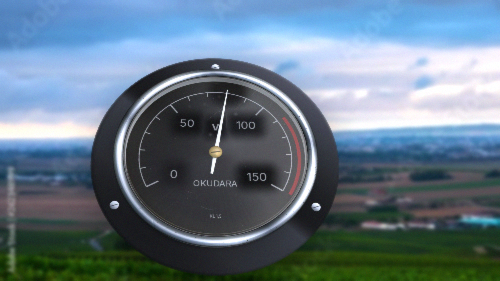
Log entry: V 80
